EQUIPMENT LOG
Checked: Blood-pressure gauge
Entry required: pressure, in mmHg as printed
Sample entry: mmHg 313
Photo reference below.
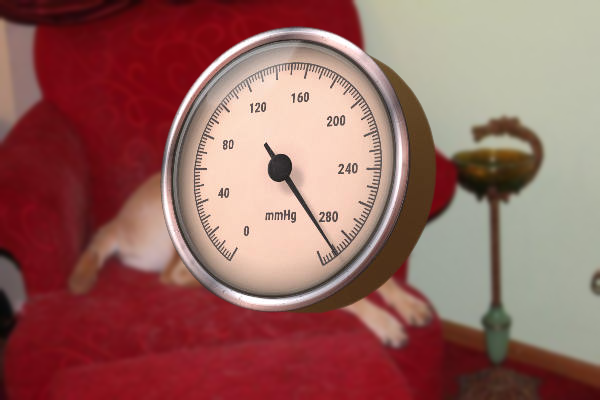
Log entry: mmHg 290
